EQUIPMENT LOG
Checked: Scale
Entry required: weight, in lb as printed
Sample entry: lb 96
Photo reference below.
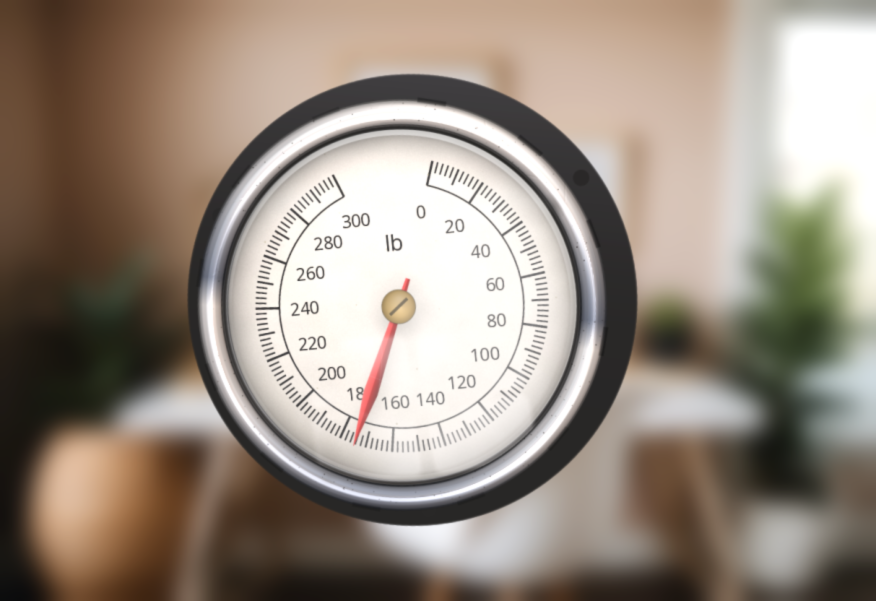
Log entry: lb 174
